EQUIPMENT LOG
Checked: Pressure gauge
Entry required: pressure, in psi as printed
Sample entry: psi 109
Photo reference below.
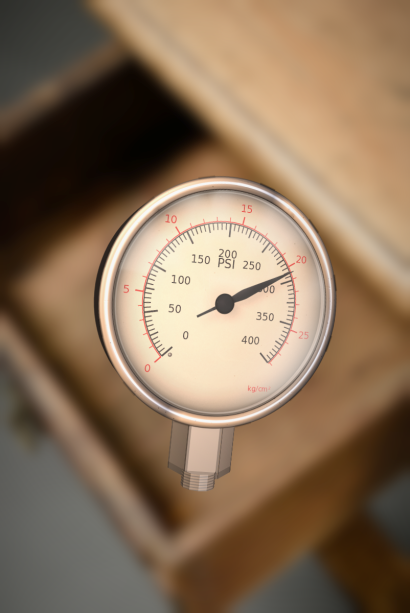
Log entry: psi 290
